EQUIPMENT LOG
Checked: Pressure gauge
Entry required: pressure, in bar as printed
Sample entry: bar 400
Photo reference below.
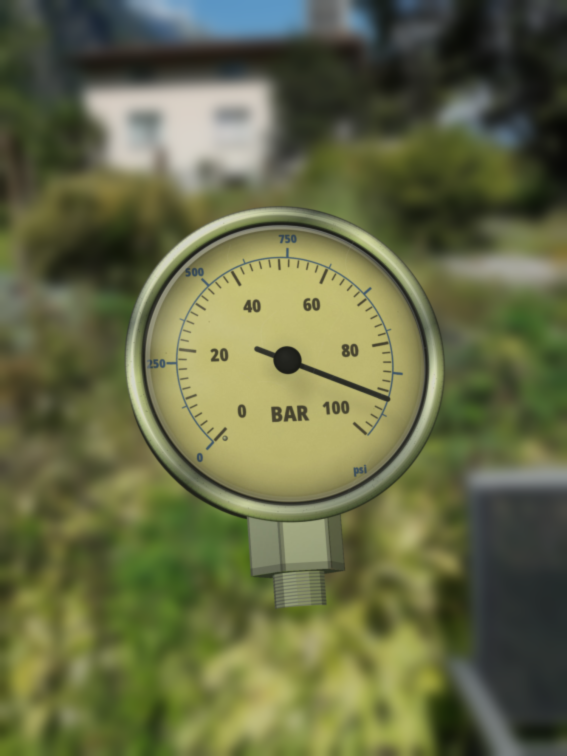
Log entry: bar 92
